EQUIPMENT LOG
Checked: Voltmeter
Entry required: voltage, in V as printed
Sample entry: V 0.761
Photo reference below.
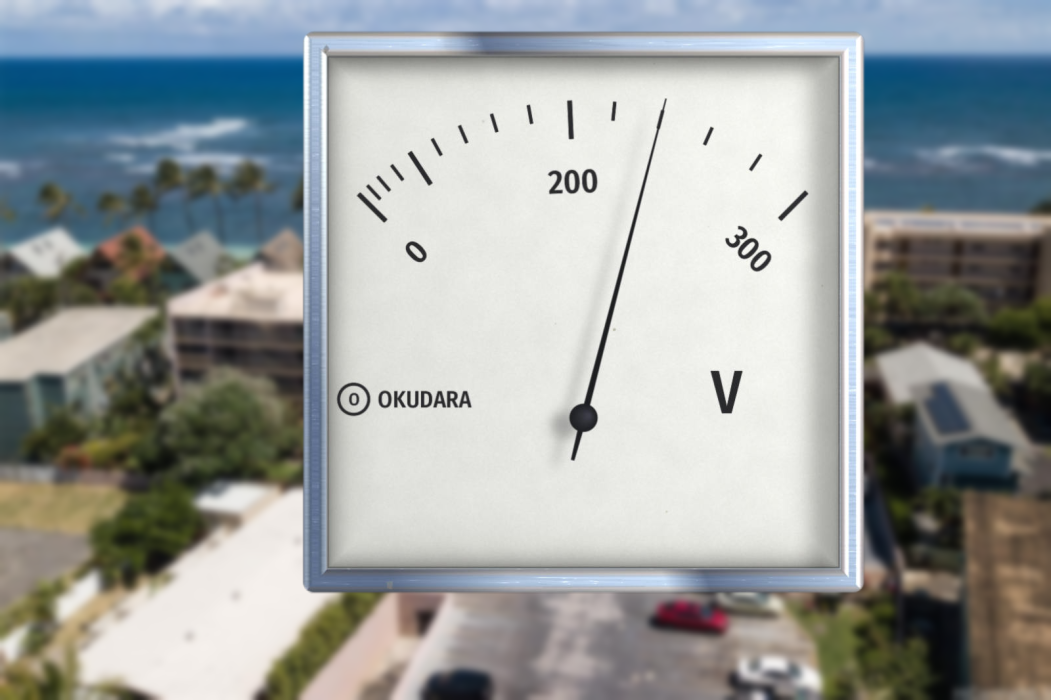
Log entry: V 240
